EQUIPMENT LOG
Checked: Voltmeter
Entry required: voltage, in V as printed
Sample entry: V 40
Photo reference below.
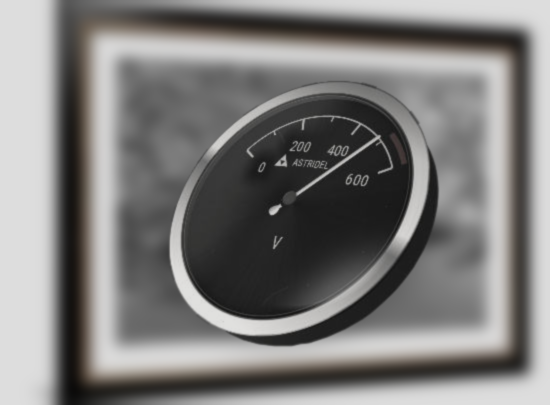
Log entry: V 500
